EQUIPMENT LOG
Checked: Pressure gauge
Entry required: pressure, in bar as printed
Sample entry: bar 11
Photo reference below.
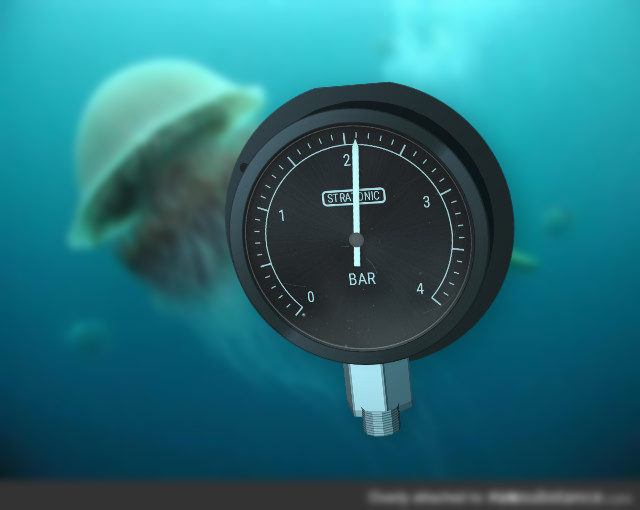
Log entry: bar 2.1
